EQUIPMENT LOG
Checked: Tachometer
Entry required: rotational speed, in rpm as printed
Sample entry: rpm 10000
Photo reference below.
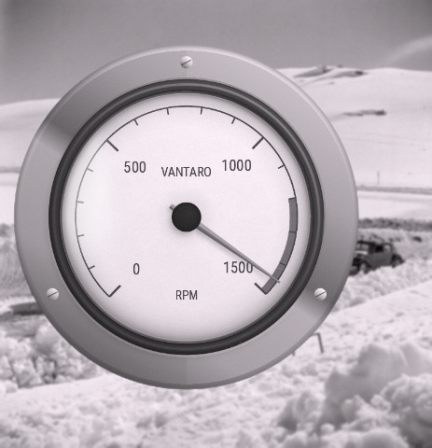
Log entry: rpm 1450
